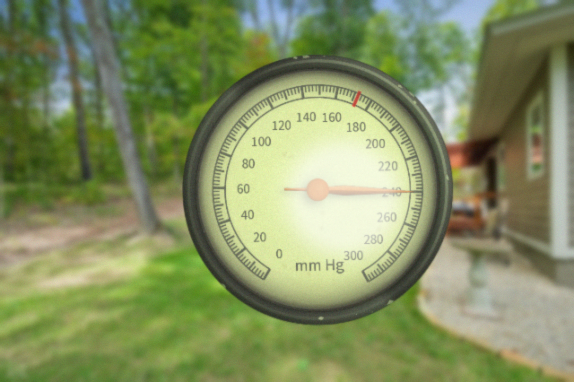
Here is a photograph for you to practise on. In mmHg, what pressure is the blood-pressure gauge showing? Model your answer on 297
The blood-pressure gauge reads 240
